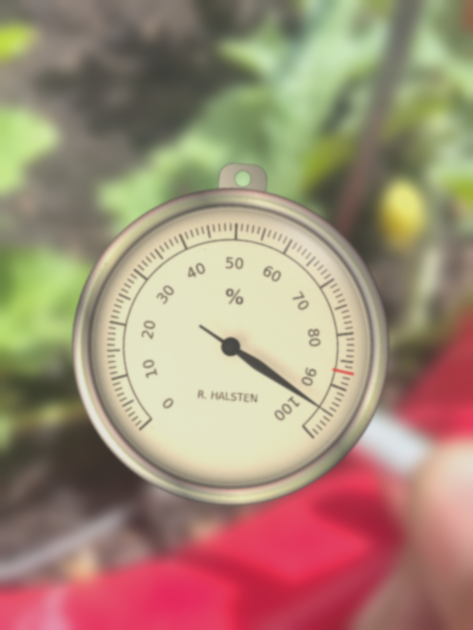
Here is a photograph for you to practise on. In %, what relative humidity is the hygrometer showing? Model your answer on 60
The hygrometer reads 95
